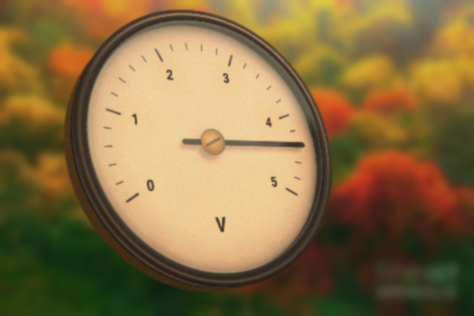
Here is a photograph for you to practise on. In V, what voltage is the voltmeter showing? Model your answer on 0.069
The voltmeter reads 4.4
